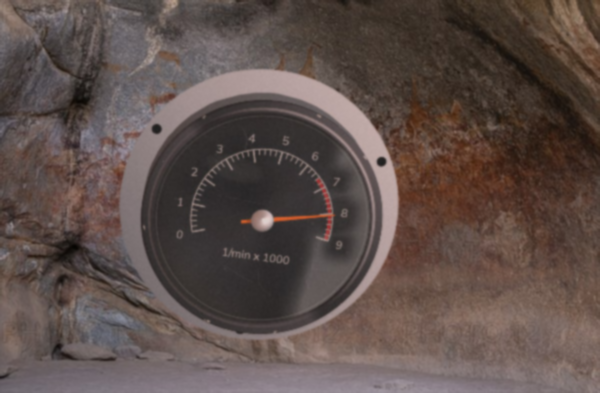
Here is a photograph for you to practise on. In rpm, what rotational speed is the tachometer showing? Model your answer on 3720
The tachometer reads 8000
